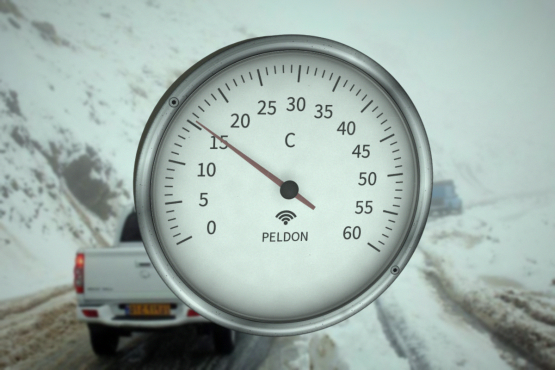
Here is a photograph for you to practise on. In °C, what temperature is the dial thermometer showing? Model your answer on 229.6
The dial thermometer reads 15.5
